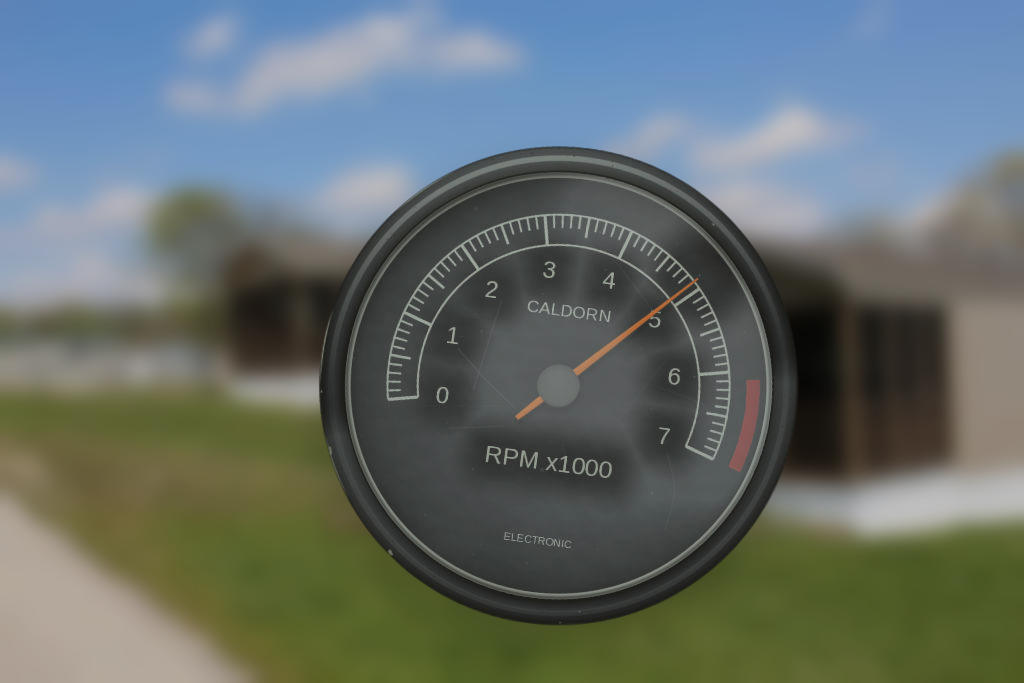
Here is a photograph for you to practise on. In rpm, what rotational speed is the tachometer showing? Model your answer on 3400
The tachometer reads 4900
